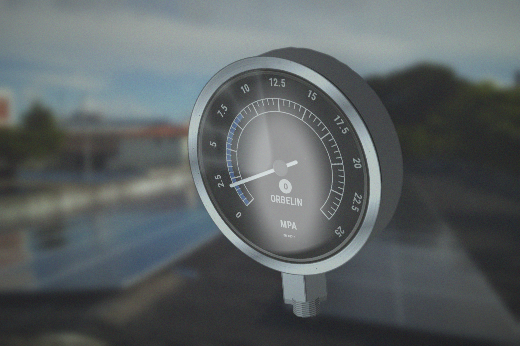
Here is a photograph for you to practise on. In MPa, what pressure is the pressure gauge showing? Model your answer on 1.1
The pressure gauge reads 2
